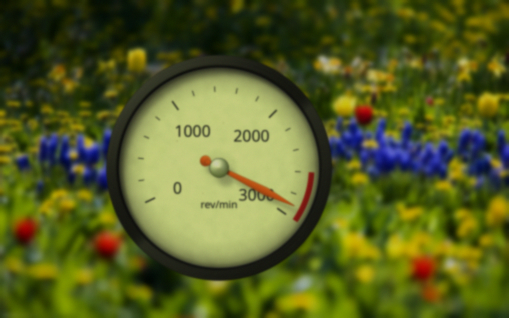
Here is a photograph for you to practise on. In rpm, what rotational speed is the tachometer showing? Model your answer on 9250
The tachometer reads 2900
